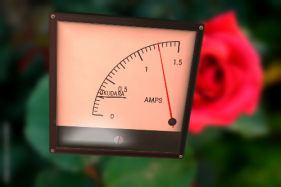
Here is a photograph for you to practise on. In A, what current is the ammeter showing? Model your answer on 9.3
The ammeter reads 1.25
